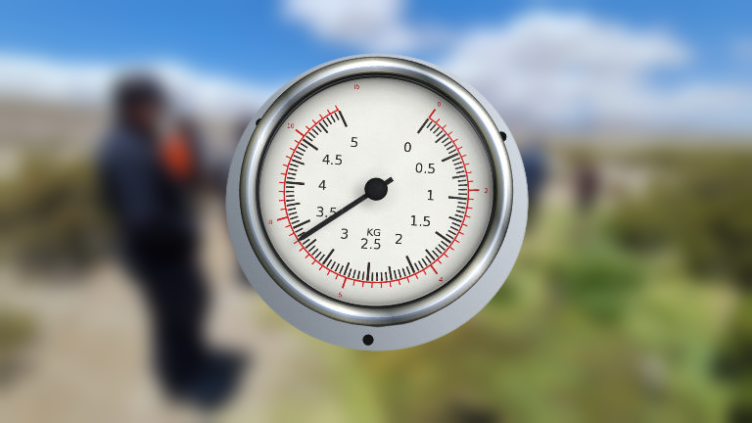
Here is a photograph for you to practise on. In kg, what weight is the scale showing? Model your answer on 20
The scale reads 3.35
